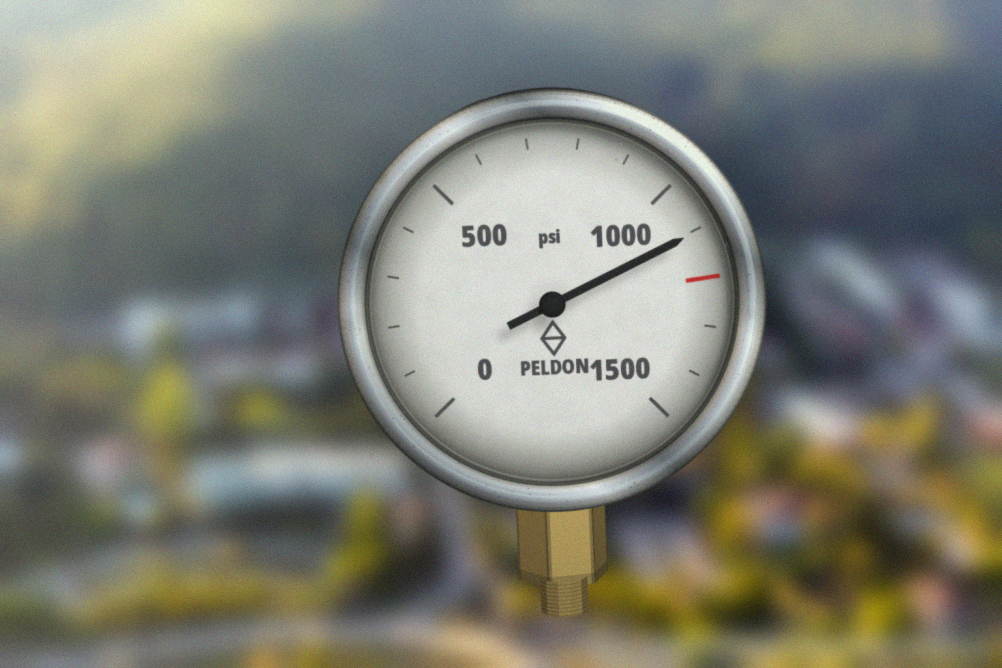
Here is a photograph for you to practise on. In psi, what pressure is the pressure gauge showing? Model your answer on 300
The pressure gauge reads 1100
